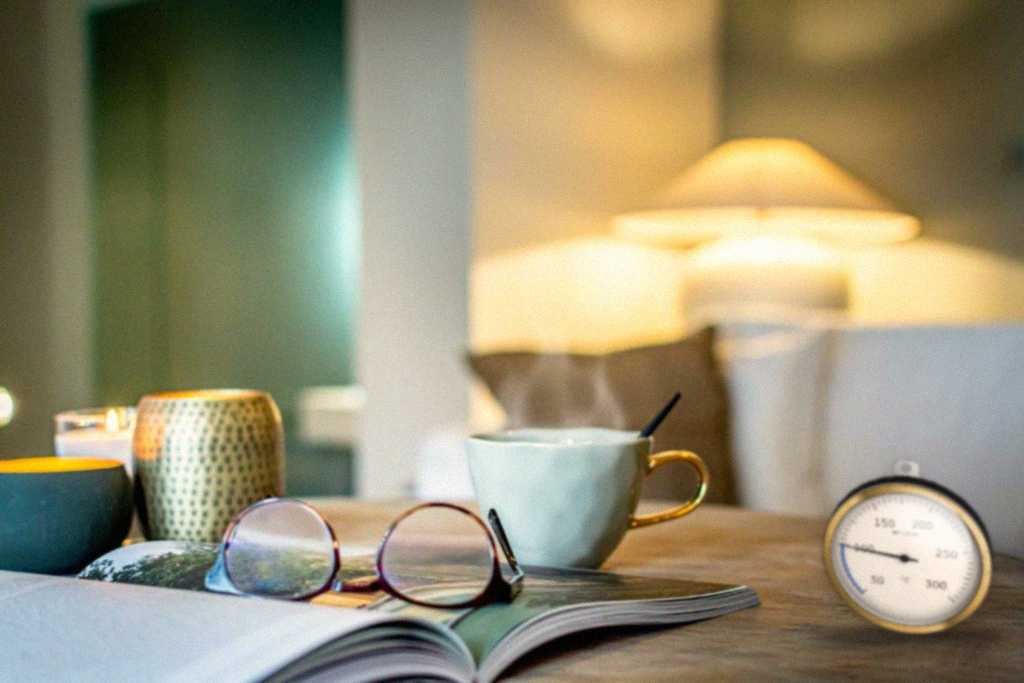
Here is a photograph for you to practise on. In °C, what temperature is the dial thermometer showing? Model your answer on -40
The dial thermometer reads 100
